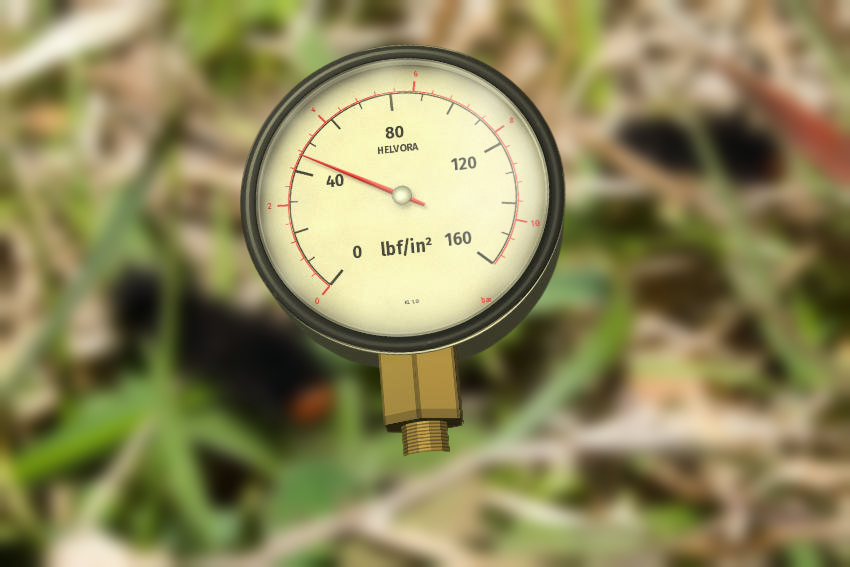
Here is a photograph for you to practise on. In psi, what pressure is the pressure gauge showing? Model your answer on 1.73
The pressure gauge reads 45
